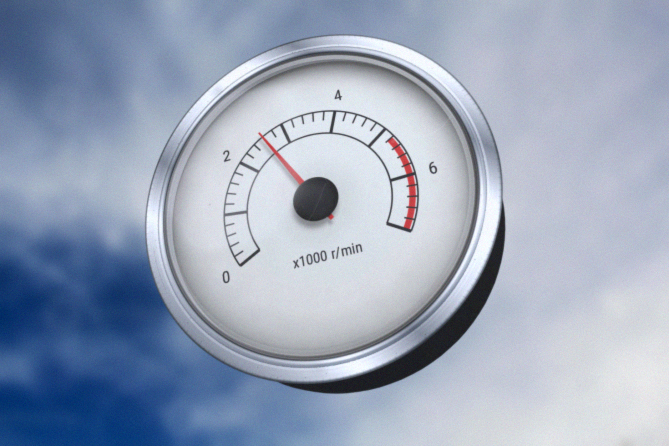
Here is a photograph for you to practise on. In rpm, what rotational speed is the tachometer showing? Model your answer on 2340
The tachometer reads 2600
